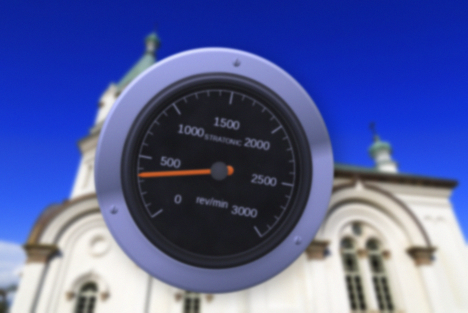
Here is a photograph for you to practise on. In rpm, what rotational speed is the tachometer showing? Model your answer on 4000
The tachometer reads 350
